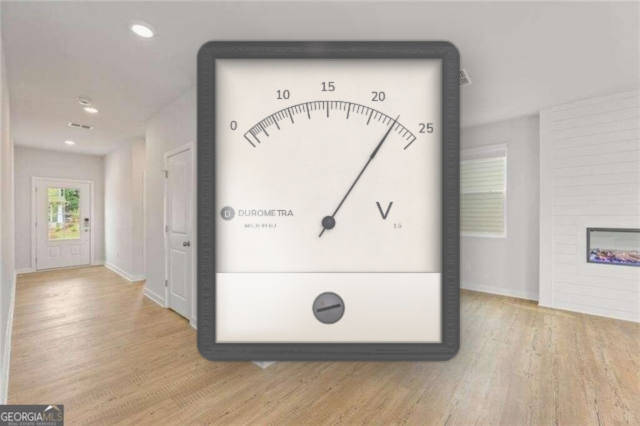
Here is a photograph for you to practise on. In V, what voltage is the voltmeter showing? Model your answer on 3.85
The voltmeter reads 22.5
